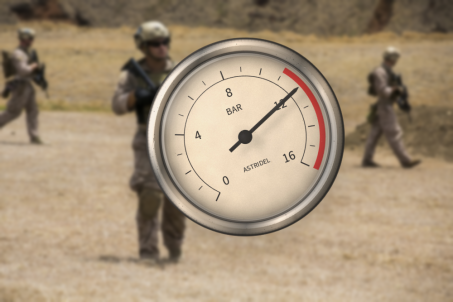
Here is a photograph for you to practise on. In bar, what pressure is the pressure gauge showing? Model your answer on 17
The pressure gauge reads 12
